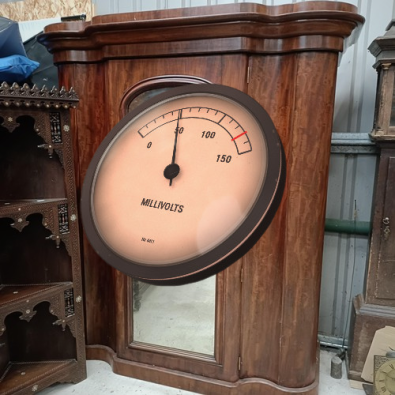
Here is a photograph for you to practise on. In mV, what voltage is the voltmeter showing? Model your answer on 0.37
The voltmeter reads 50
